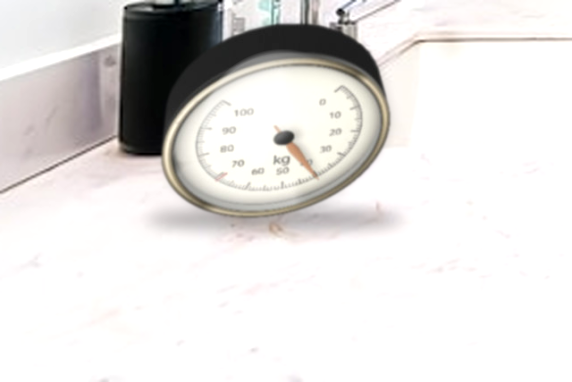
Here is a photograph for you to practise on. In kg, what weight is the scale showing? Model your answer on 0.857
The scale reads 40
